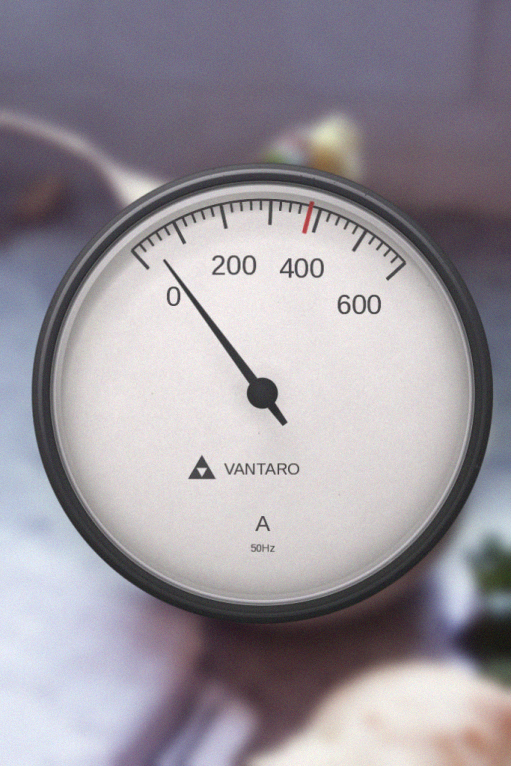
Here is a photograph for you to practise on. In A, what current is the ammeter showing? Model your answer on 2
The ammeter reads 40
